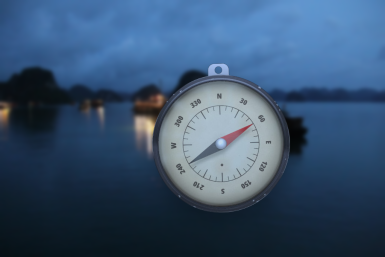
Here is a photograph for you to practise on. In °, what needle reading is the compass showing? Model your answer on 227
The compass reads 60
